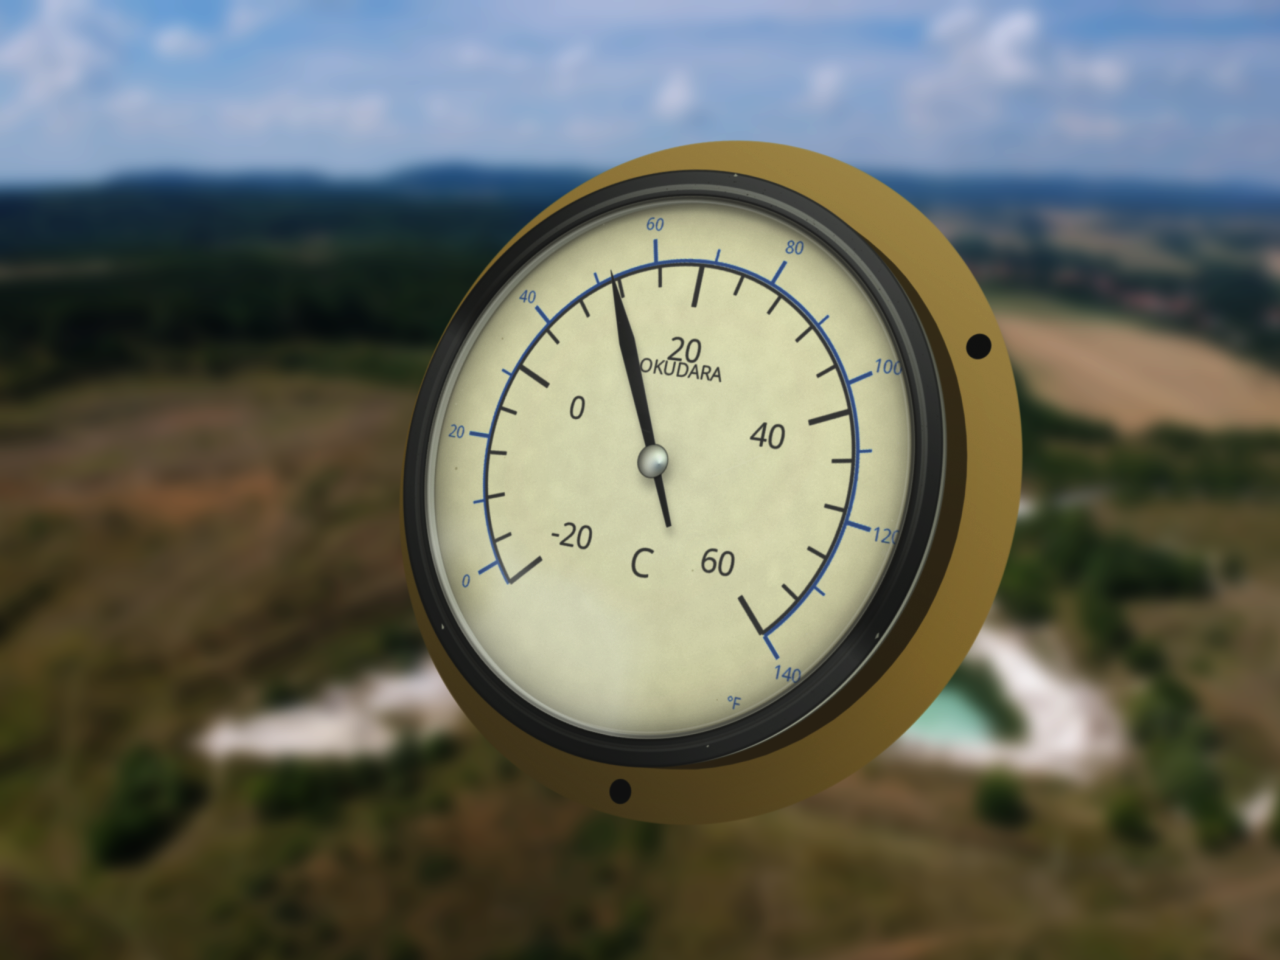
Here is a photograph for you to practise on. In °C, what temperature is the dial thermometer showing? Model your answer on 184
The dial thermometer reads 12
